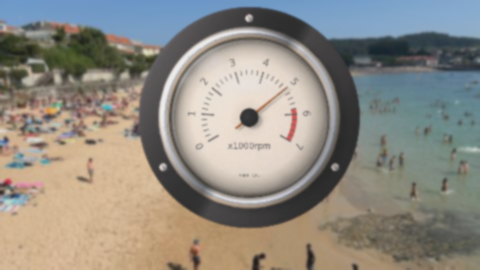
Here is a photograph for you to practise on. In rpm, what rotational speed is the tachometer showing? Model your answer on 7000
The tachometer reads 5000
